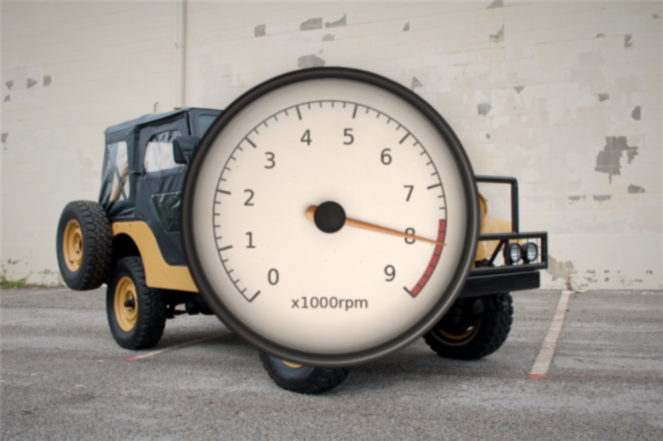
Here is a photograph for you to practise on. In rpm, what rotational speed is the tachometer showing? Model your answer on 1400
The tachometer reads 8000
